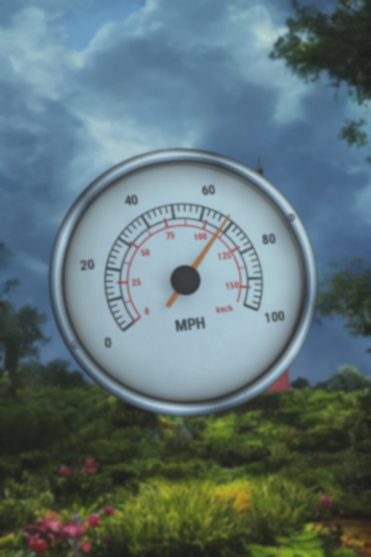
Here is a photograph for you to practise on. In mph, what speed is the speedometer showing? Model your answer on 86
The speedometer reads 68
